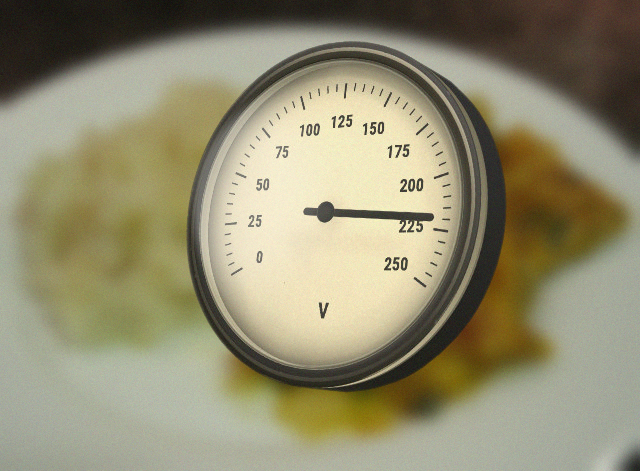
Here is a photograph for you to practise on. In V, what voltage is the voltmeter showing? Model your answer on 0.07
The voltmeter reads 220
